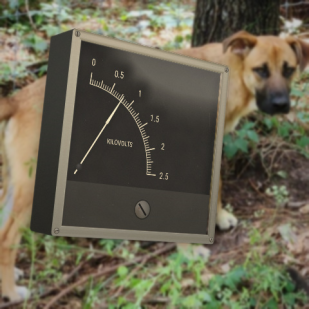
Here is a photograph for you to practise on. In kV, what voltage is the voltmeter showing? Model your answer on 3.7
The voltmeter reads 0.75
